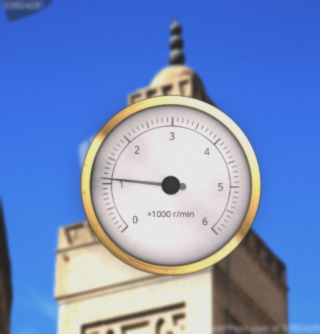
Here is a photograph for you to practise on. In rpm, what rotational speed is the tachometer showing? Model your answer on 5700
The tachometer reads 1100
